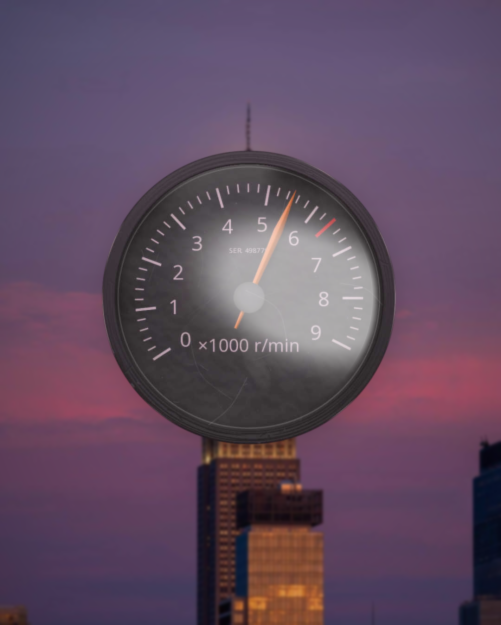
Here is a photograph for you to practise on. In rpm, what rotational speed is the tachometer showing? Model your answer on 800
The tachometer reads 5500
